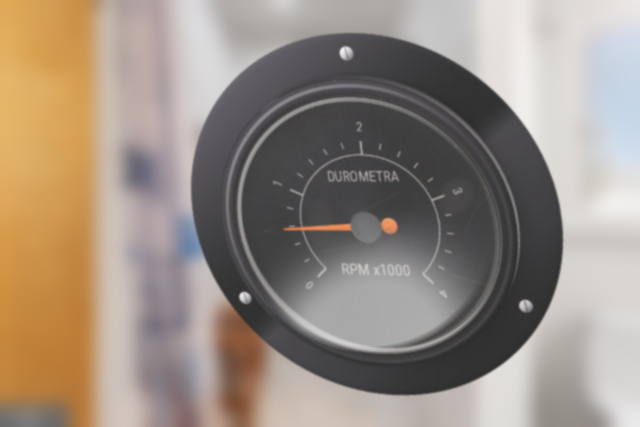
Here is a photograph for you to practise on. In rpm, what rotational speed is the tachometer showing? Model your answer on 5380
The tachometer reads 600
